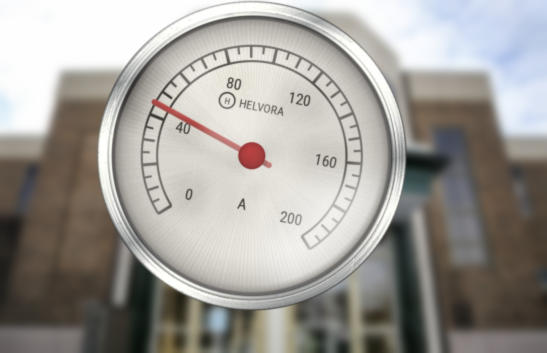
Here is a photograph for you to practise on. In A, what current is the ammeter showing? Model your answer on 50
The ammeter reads 45
